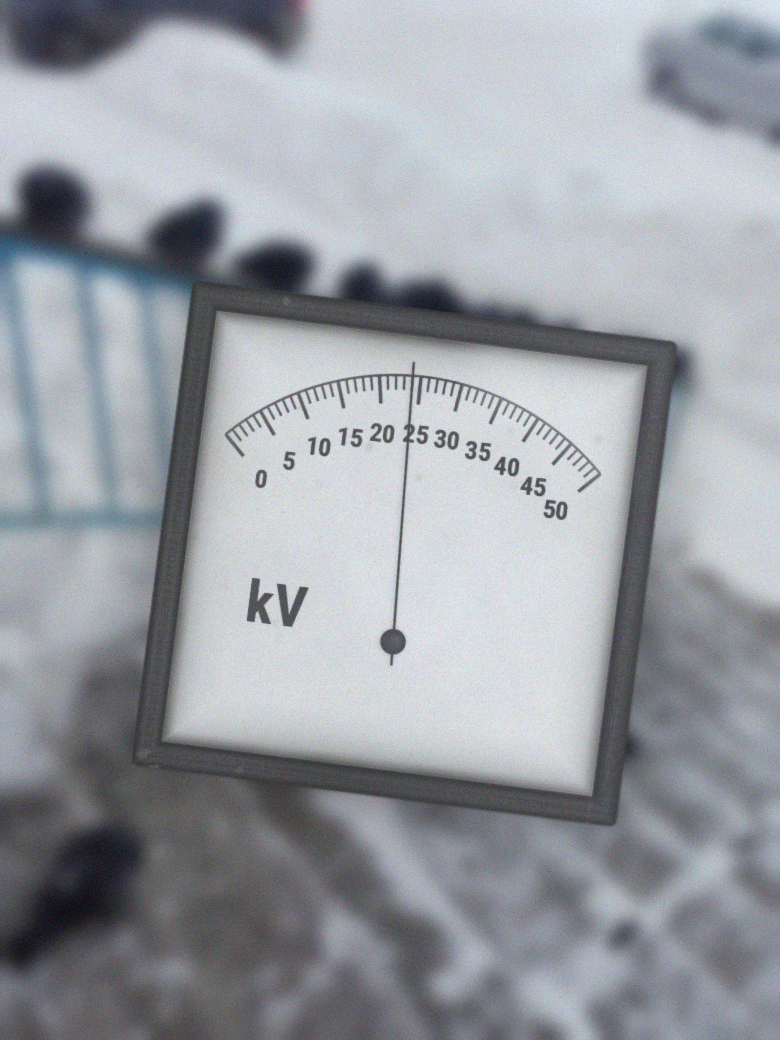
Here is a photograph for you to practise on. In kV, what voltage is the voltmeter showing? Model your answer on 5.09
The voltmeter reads 24
